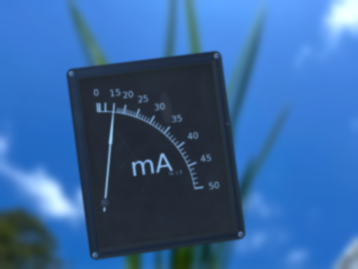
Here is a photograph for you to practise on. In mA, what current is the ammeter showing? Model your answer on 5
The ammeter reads 15
